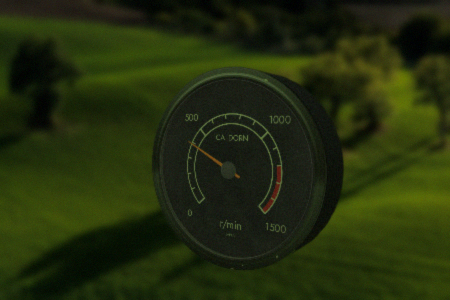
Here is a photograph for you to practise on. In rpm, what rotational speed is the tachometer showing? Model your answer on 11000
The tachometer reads 400
